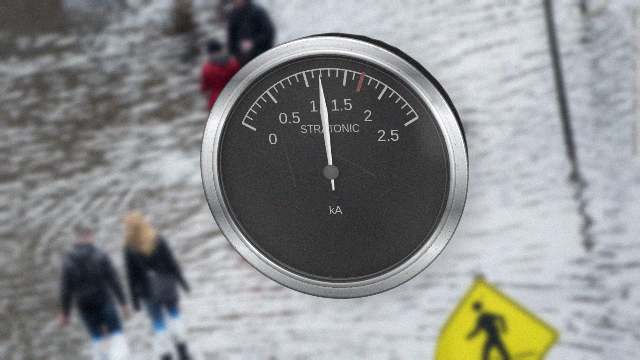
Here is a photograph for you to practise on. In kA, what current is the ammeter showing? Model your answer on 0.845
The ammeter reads 1.2
